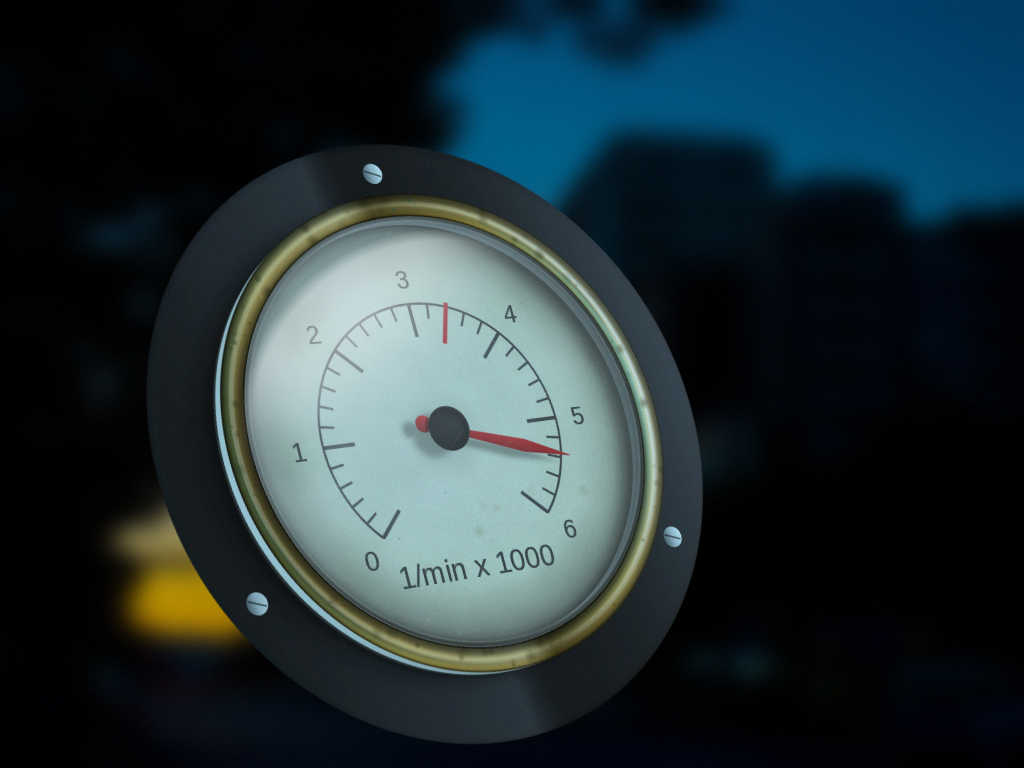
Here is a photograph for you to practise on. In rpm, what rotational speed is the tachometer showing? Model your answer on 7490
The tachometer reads 5400
